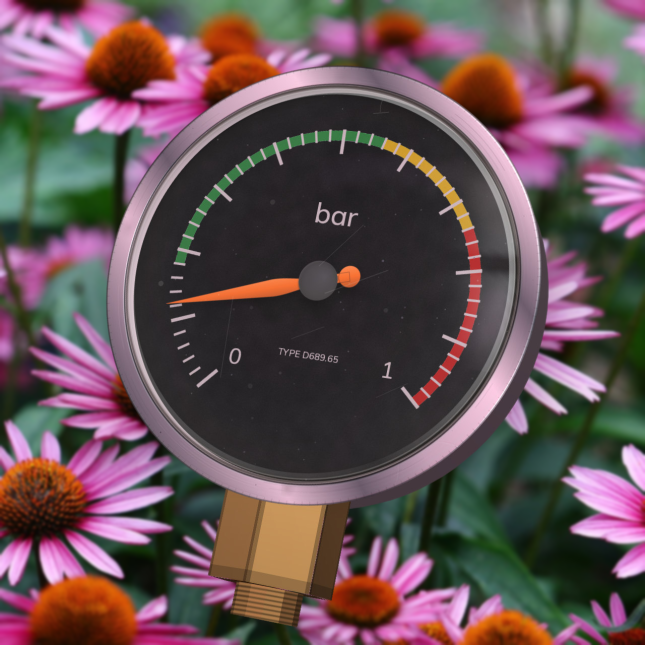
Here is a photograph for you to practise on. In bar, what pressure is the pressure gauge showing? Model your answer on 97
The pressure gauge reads 0.12
